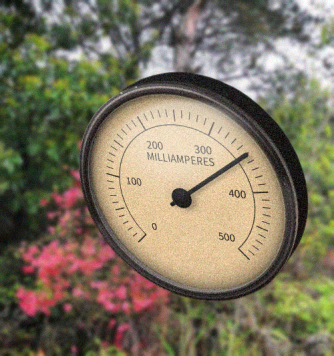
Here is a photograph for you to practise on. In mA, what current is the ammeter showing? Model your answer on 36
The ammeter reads 350
